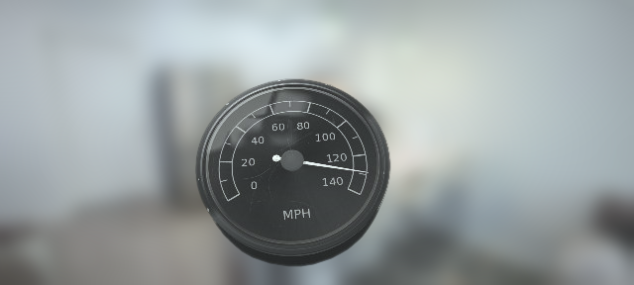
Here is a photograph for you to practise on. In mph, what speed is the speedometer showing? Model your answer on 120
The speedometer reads 130
